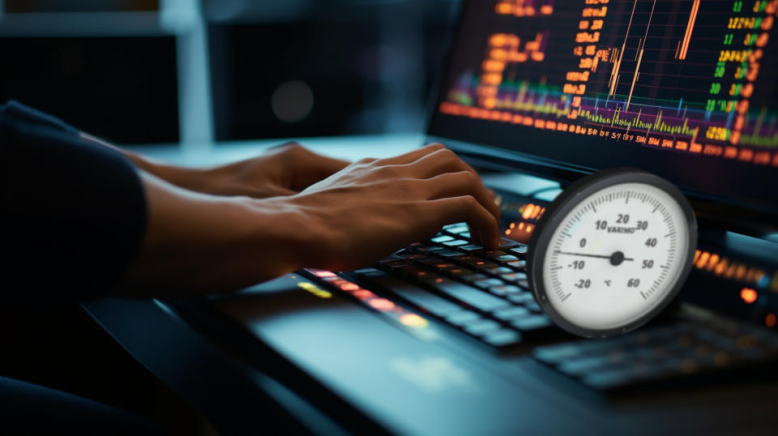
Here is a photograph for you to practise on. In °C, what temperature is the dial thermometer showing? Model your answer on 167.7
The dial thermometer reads -5
